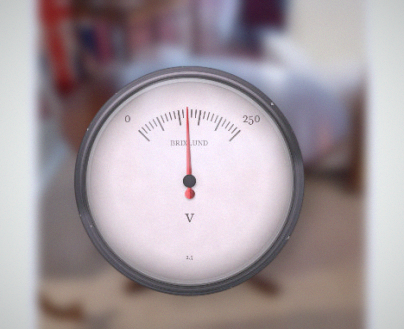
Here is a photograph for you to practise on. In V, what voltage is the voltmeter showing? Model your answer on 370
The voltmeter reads 120
